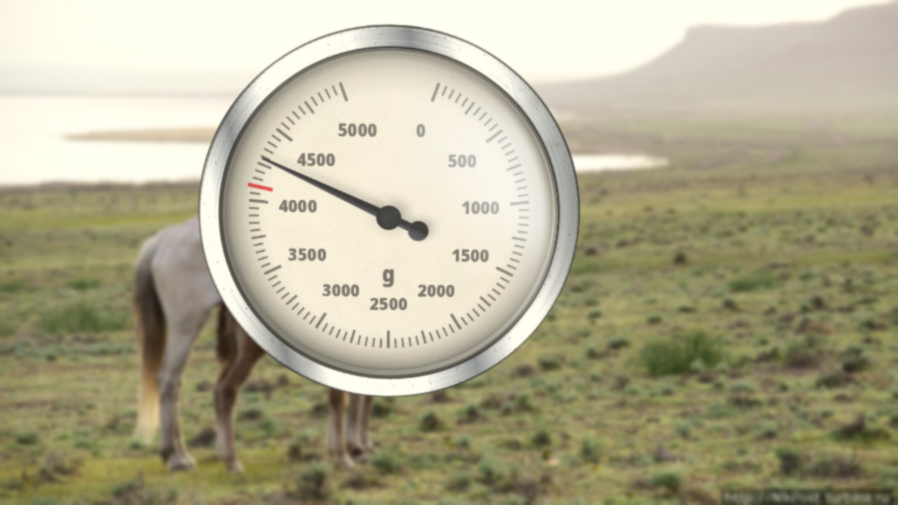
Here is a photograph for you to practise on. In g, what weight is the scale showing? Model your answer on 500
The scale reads 4300
